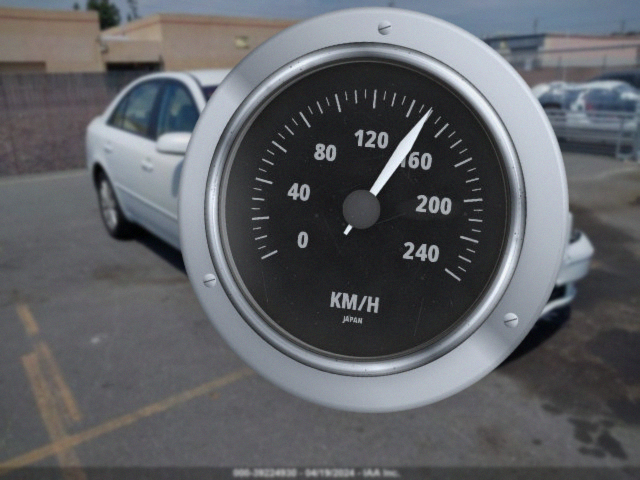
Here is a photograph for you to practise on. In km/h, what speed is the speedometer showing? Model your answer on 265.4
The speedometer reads 150
